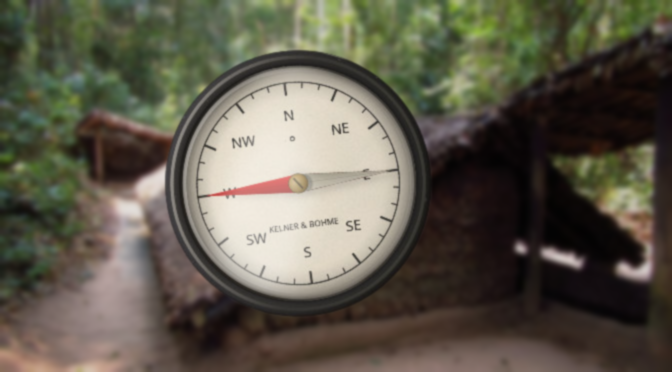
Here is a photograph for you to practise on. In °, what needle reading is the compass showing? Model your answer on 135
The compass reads 270
